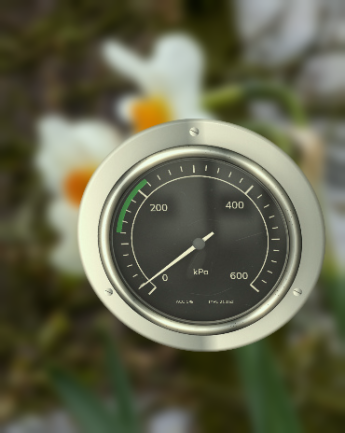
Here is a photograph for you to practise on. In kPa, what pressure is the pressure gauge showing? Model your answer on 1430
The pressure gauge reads 20
